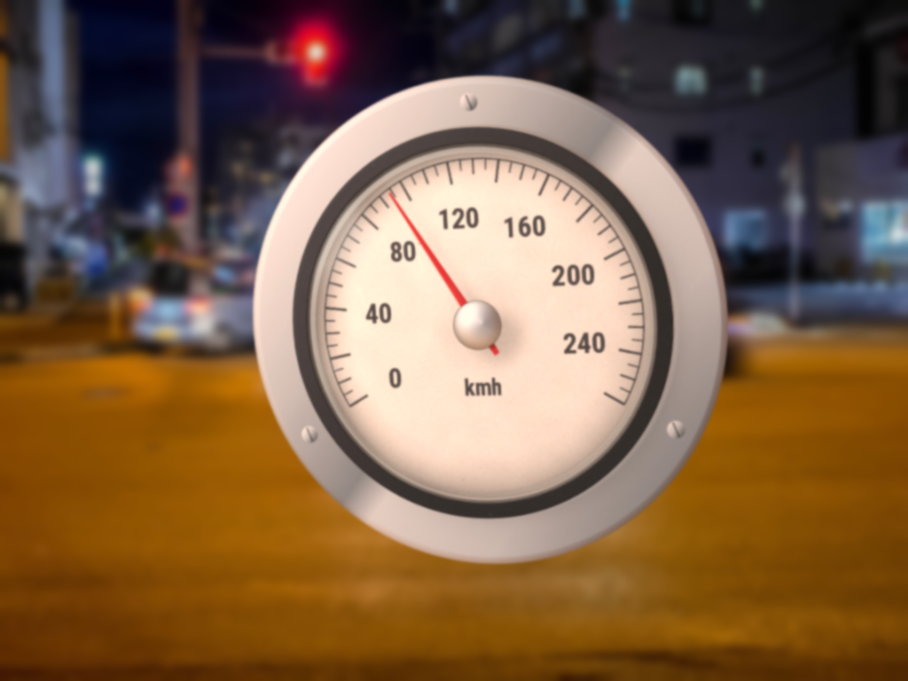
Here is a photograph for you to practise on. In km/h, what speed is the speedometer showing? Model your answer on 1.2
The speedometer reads 95
